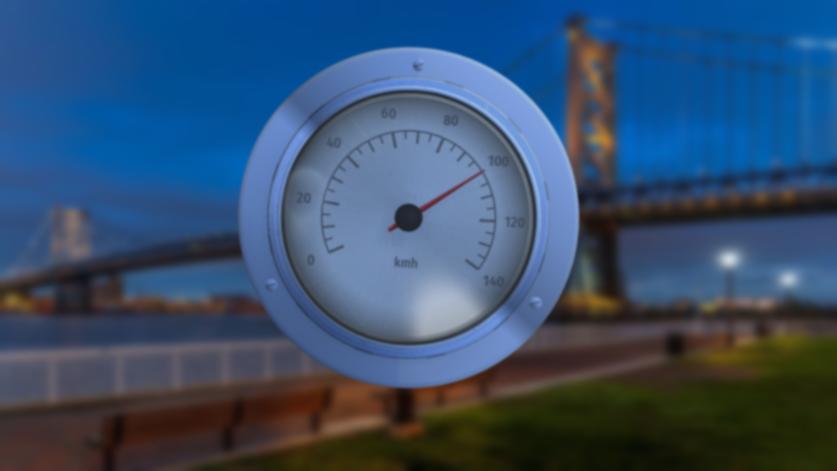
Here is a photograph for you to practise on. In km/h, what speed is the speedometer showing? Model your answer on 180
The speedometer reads 100
